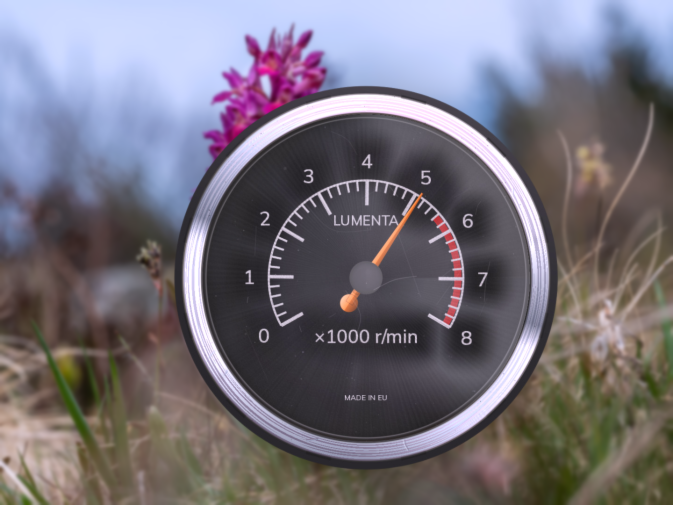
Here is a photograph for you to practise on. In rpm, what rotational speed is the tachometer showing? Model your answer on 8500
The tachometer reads 5100
